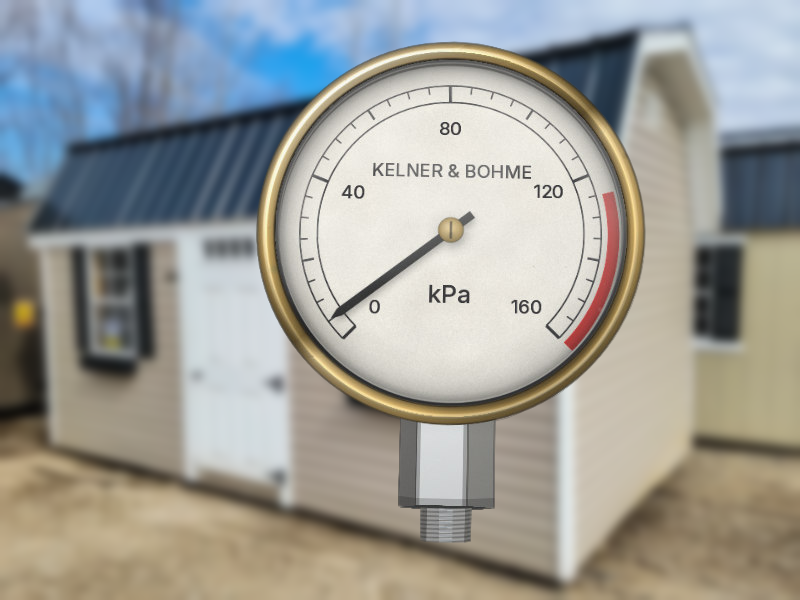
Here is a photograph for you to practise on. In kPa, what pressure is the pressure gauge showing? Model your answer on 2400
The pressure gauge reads 5
